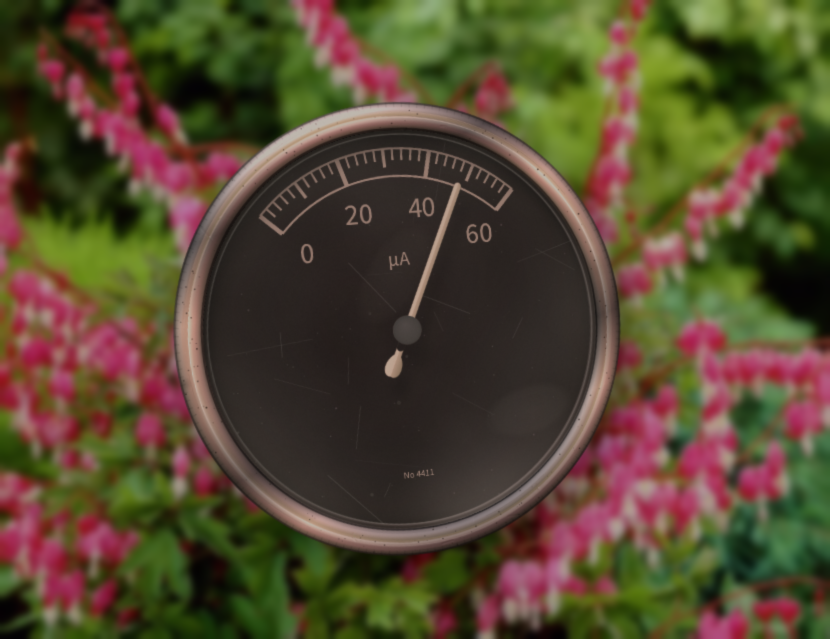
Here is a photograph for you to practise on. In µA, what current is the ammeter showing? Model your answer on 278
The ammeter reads 48
